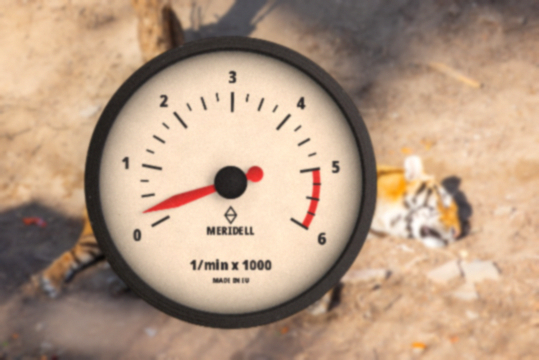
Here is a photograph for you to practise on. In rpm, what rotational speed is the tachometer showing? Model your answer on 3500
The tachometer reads 250
